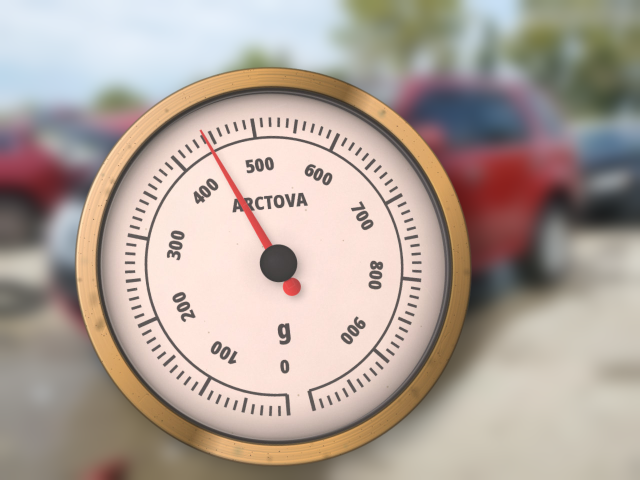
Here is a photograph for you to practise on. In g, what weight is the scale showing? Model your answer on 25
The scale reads 440
